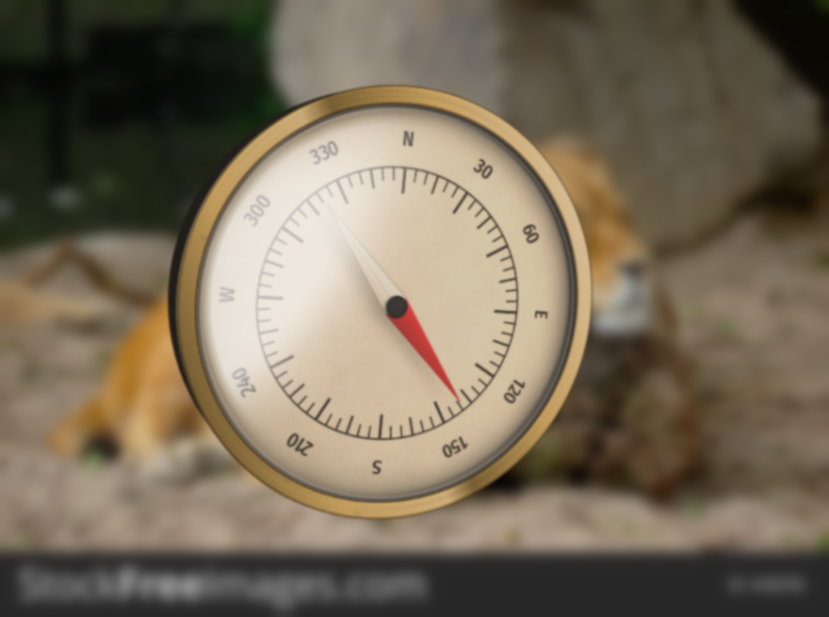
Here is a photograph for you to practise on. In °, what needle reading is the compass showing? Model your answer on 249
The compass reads 140
